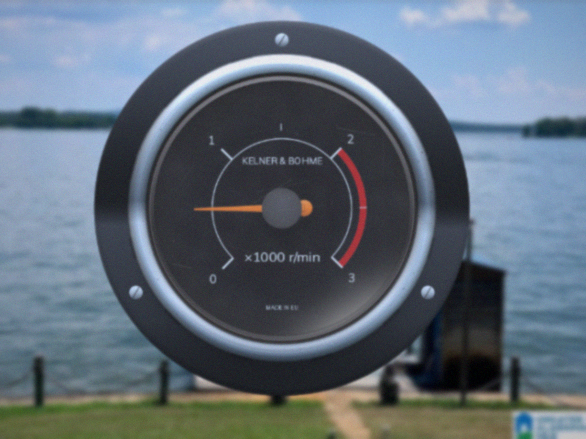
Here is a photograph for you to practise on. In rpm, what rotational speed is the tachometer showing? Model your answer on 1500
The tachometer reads 500
